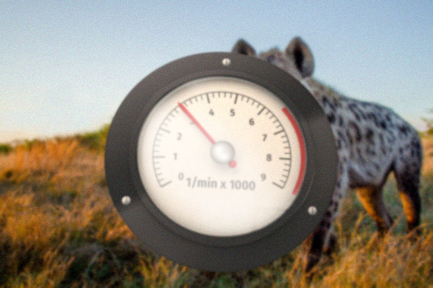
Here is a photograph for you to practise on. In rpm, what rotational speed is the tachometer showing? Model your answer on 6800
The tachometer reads 3000
